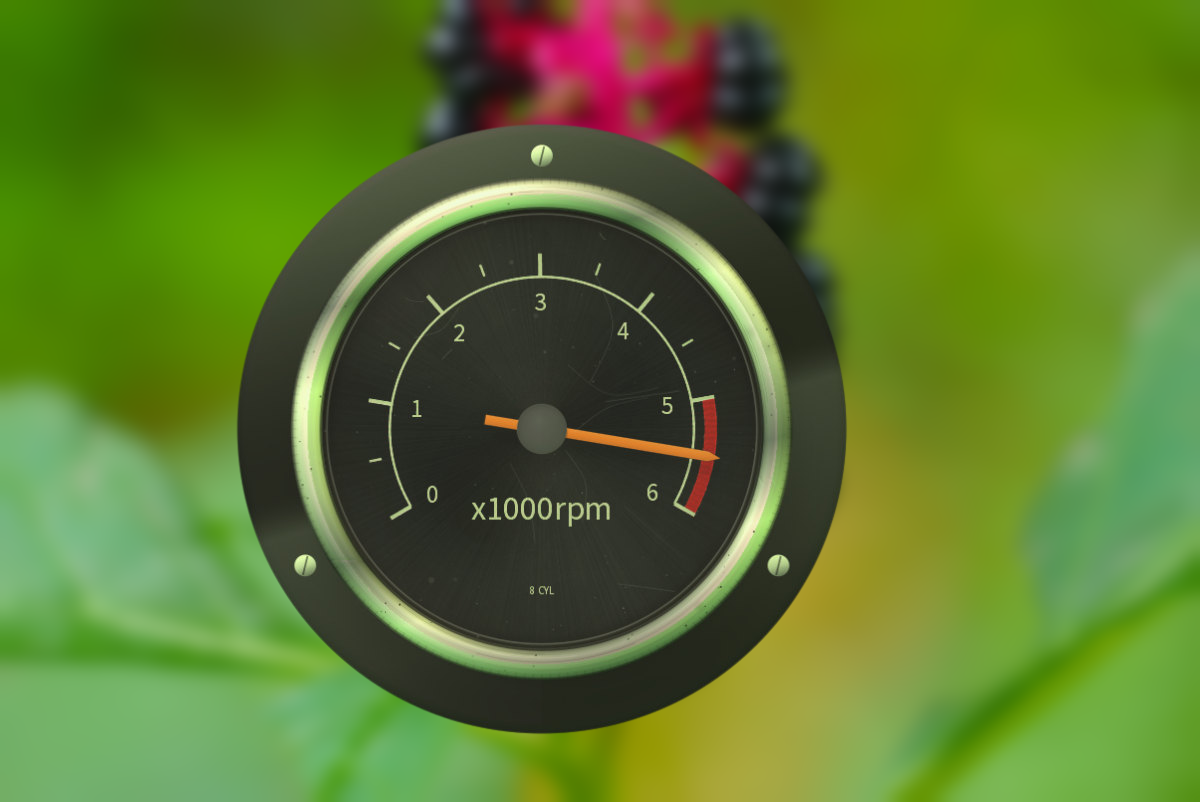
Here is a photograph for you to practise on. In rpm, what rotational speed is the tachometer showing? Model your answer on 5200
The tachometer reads 5500
